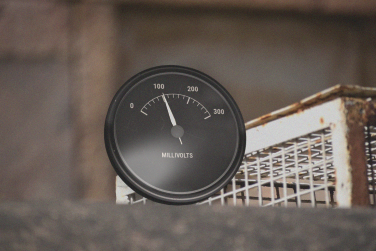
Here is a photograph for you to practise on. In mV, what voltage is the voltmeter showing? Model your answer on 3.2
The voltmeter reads 100
